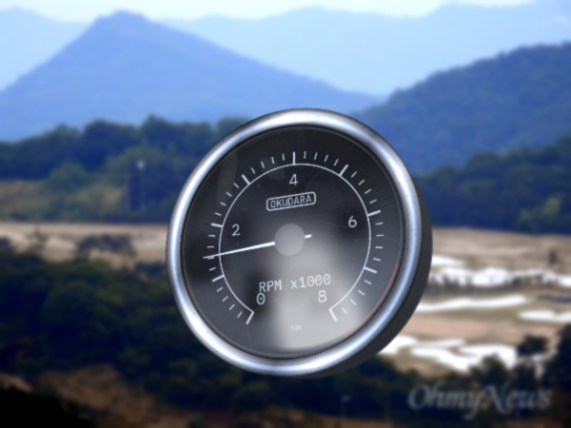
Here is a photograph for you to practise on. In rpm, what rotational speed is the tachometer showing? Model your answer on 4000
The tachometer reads 1400
